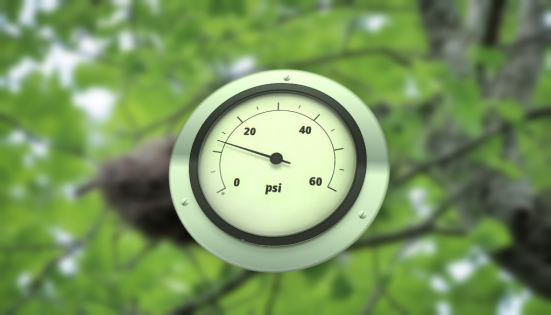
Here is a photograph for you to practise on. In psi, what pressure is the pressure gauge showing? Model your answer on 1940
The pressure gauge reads 12.5
